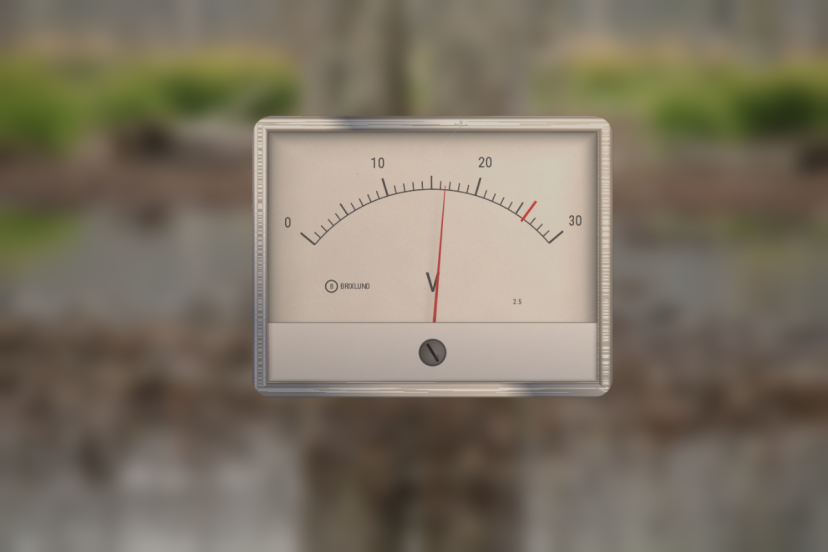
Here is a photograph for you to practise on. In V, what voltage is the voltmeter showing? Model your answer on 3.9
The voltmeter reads 16.5
